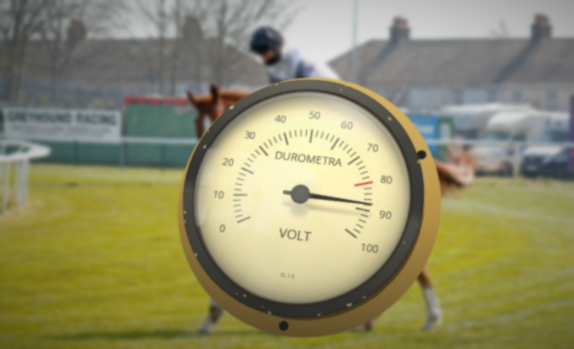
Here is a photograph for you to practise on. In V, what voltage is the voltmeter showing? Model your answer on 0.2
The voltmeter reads 88
